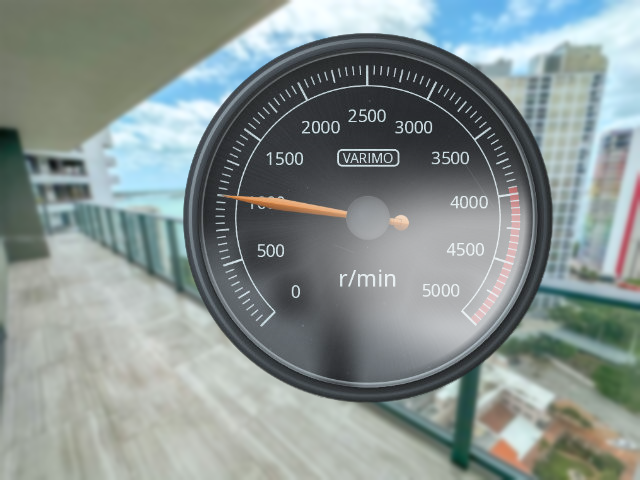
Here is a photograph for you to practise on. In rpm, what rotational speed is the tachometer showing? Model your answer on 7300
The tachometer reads 1000
